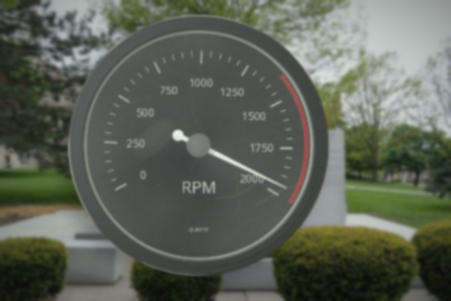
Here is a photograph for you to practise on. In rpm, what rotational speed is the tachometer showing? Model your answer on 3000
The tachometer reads 1950
